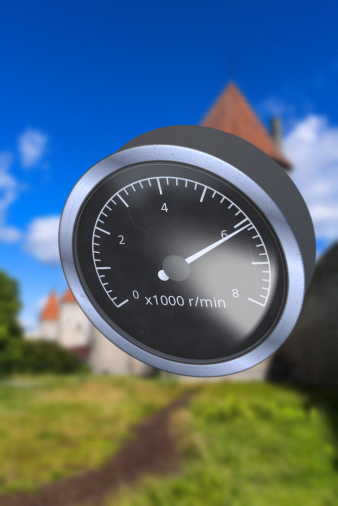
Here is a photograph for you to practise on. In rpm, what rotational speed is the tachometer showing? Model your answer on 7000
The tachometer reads 6100
